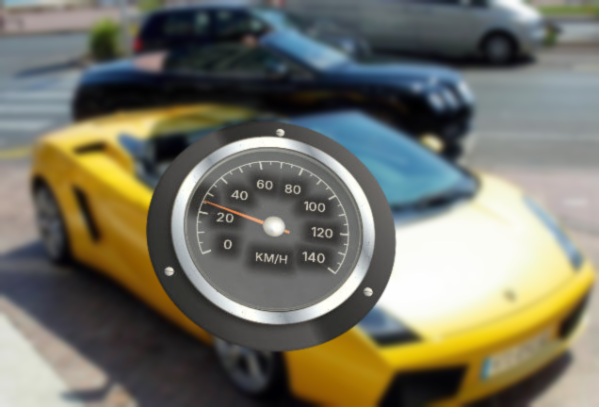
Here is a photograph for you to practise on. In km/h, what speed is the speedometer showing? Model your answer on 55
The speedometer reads 25
